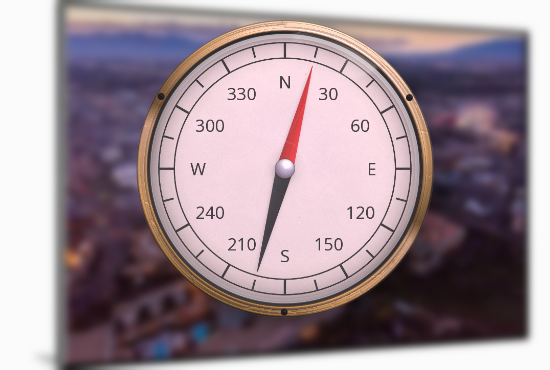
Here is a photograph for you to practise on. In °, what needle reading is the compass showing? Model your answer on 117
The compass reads 15
